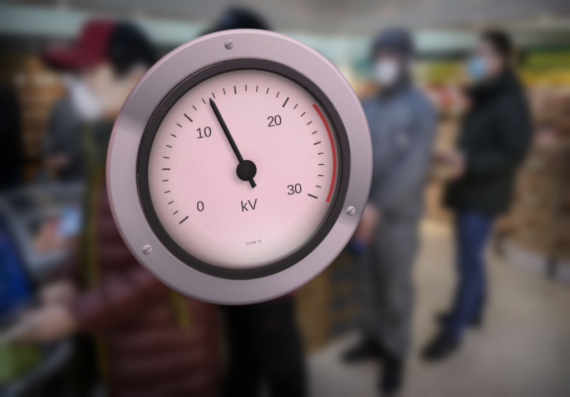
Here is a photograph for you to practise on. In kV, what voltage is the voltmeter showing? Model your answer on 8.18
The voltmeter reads 12.5
